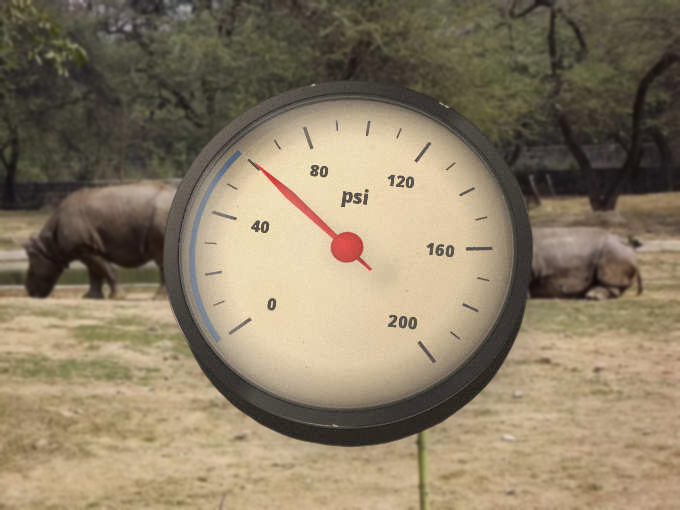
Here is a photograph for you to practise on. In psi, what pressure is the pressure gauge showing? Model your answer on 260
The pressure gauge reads 60
